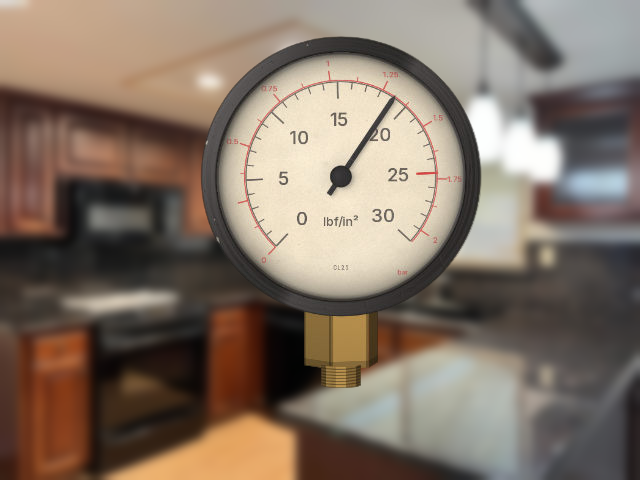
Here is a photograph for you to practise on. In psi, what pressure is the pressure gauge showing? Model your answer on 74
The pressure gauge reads 19
